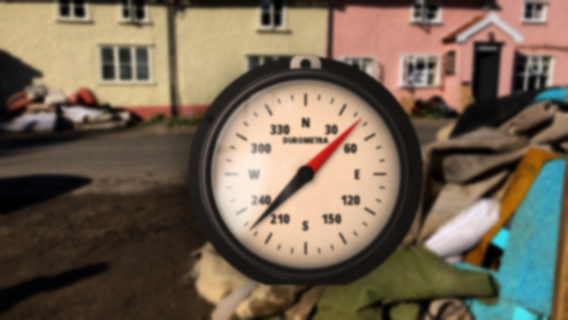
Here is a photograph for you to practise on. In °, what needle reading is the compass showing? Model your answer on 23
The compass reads 45
